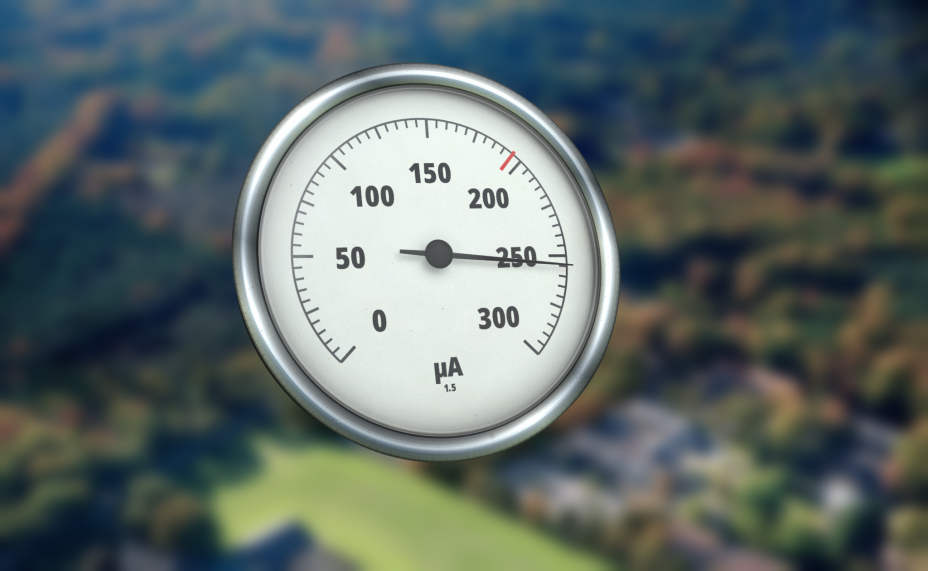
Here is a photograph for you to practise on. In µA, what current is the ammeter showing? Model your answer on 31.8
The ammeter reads 255
